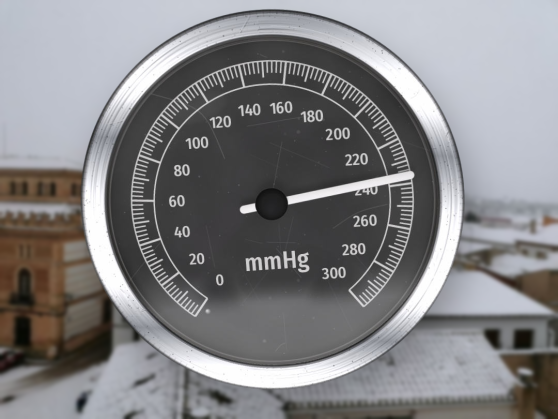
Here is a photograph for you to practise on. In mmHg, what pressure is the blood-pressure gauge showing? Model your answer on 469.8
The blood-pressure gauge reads 236
